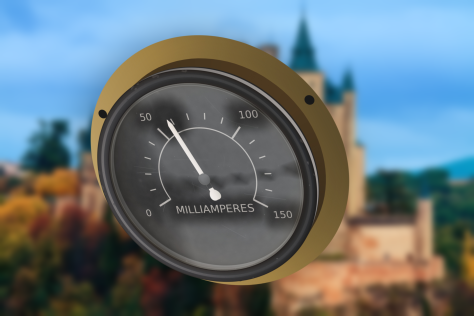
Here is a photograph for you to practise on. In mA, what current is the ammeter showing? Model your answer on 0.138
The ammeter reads 60
